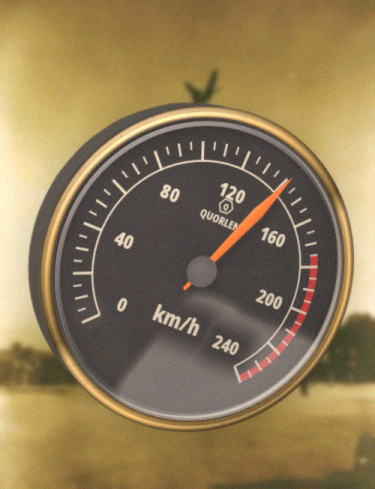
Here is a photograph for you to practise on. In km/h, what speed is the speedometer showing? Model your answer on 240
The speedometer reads 140
